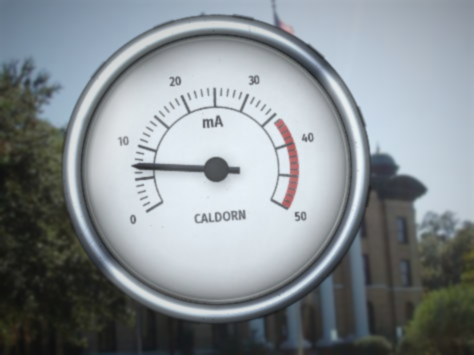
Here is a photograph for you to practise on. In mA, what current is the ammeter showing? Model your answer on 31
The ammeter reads 7
